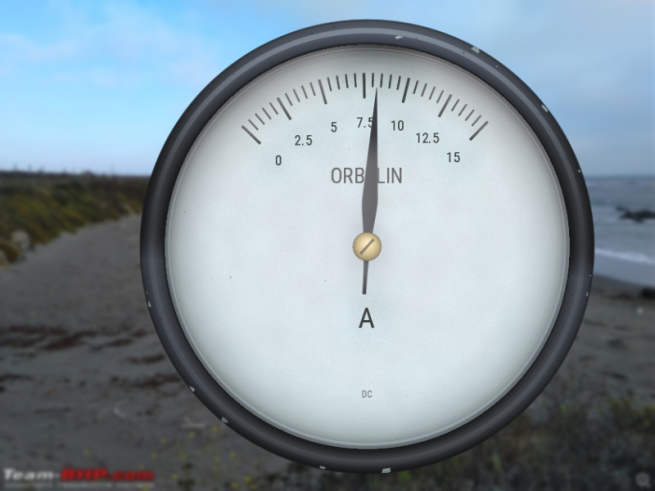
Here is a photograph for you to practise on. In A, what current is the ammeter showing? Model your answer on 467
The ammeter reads 8.25
